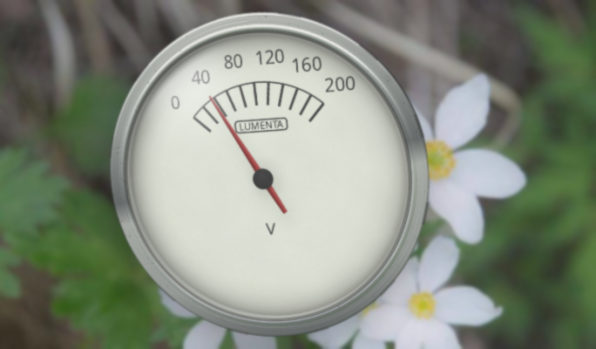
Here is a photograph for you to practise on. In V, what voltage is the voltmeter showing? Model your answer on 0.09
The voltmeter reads 40
